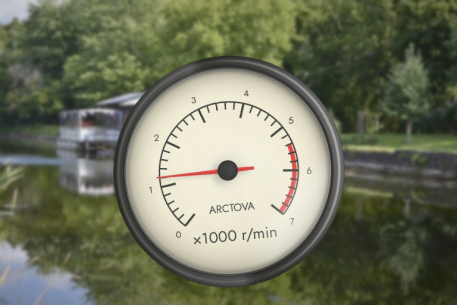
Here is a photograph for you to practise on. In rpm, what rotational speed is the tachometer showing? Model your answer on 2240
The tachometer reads 1200
